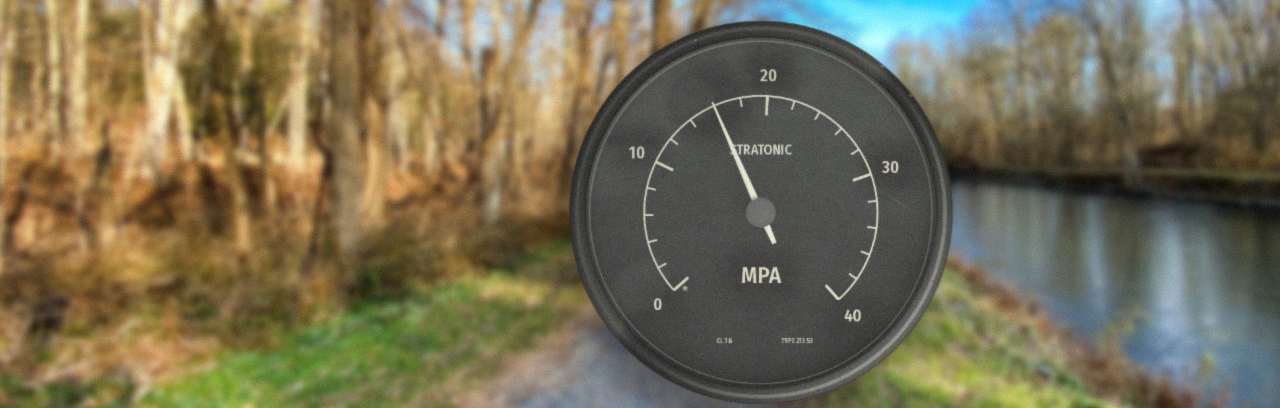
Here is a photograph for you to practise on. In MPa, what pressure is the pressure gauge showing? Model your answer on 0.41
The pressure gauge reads 16
